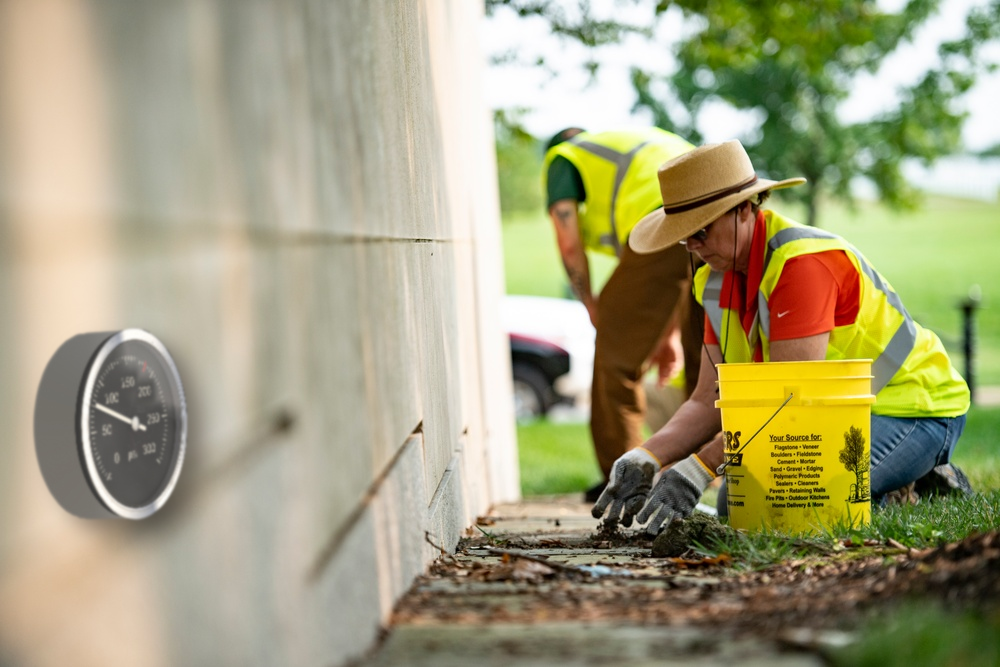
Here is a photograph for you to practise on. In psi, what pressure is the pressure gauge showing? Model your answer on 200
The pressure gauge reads 75
